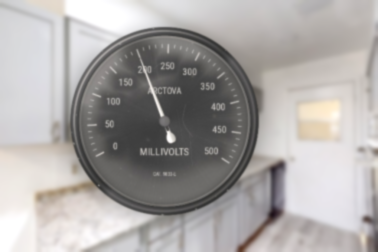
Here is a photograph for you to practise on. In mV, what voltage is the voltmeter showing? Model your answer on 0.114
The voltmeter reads 200
